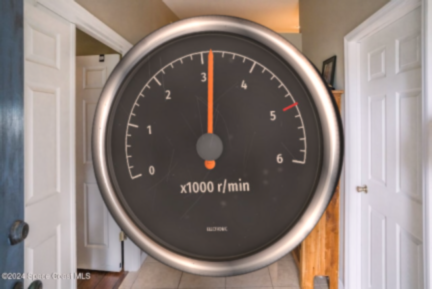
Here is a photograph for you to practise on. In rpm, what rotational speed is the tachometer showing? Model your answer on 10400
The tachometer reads 3200
